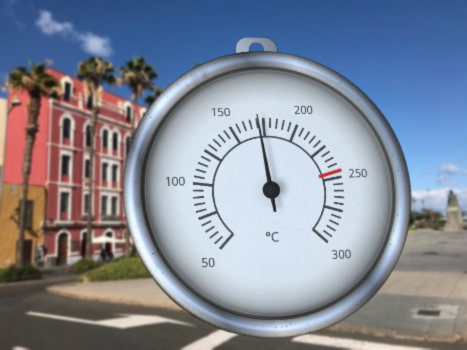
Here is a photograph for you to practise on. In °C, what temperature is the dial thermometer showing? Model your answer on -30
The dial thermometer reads 170
